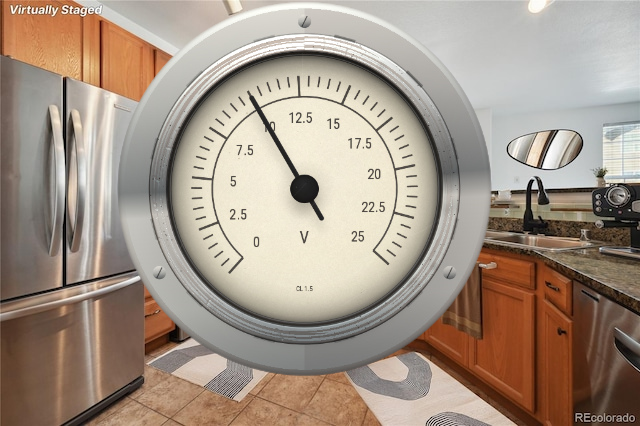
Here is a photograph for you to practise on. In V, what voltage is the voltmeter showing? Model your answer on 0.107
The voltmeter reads 10
